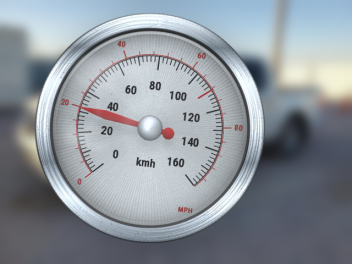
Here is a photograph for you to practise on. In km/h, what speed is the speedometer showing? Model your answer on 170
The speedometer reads 32
